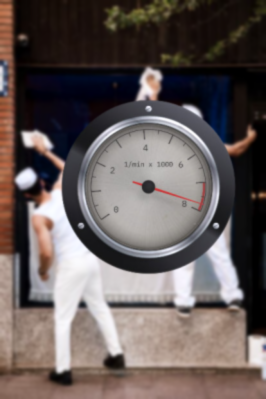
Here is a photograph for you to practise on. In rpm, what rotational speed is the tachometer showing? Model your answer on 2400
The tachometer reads 7750
